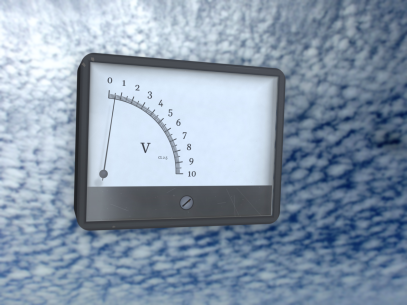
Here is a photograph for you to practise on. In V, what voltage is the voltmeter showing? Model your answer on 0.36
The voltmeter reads 0.5
